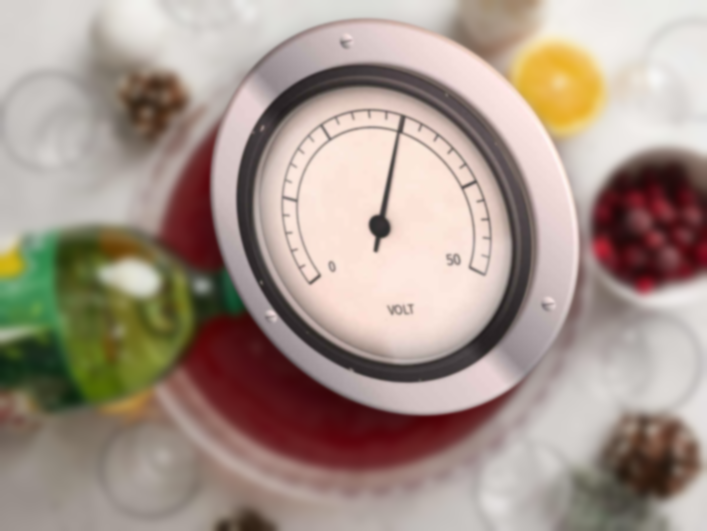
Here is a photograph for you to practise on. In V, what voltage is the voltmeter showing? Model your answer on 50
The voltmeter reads 30
